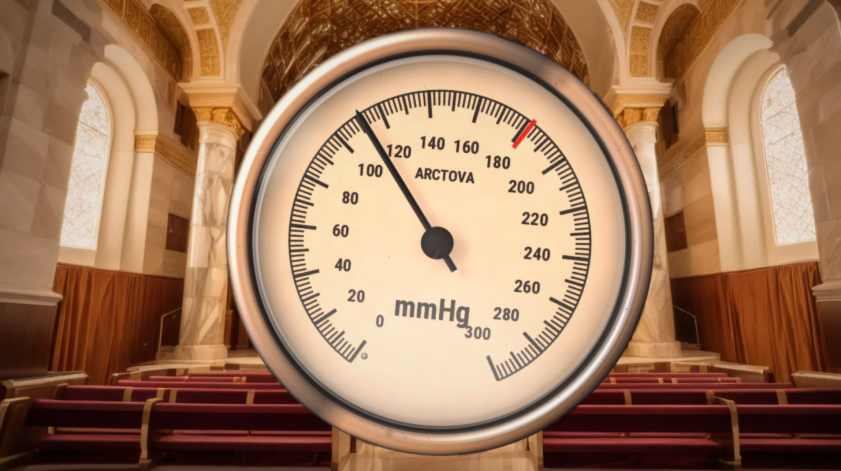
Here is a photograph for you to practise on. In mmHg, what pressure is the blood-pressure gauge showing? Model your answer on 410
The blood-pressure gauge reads 112
